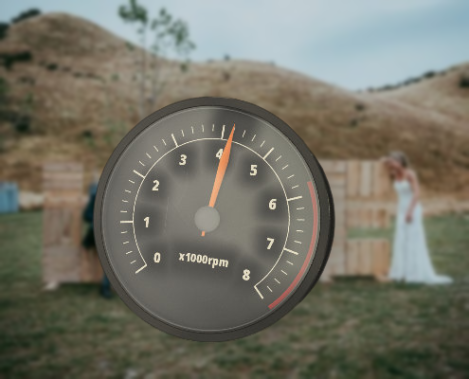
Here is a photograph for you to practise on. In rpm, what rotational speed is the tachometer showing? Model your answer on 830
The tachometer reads 4200
